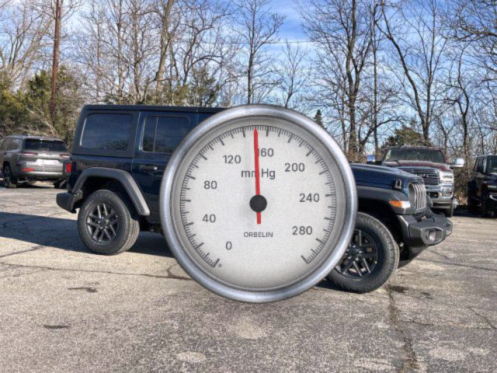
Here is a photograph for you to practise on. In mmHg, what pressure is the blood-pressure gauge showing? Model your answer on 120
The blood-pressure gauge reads 150
